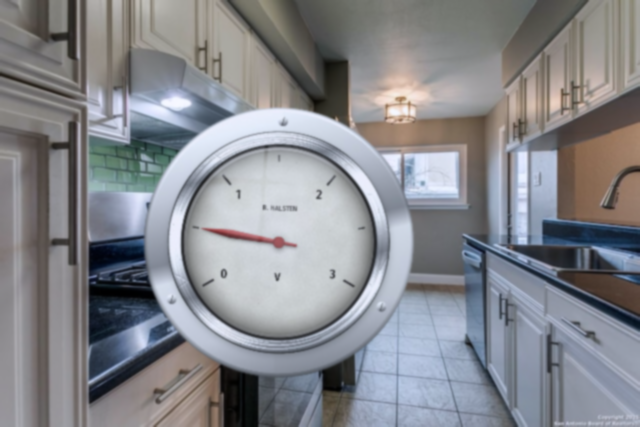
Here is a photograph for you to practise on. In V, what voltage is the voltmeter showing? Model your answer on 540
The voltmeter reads 0.5
